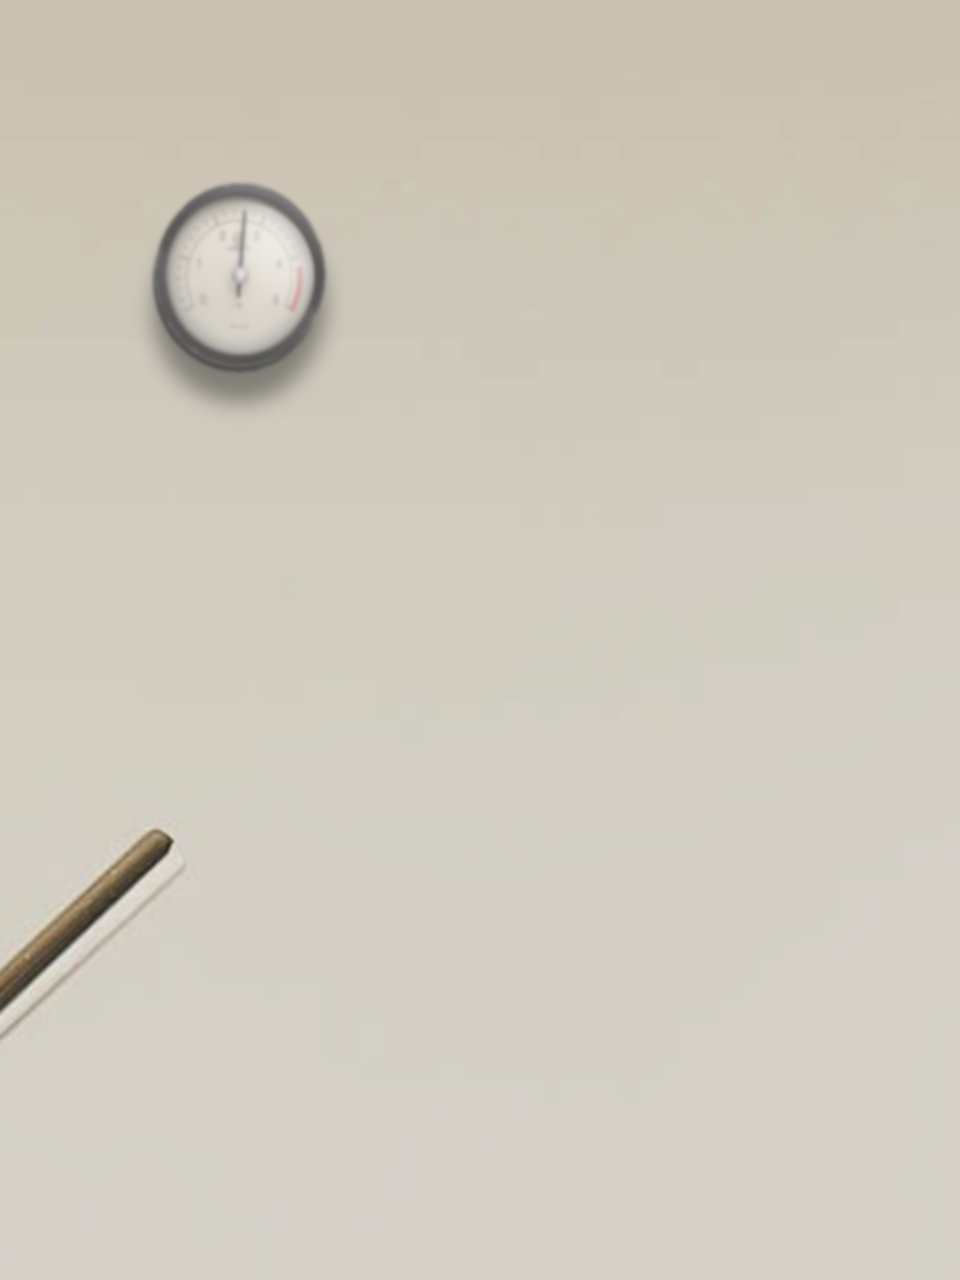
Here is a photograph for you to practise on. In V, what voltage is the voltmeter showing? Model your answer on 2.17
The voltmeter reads 2.6
